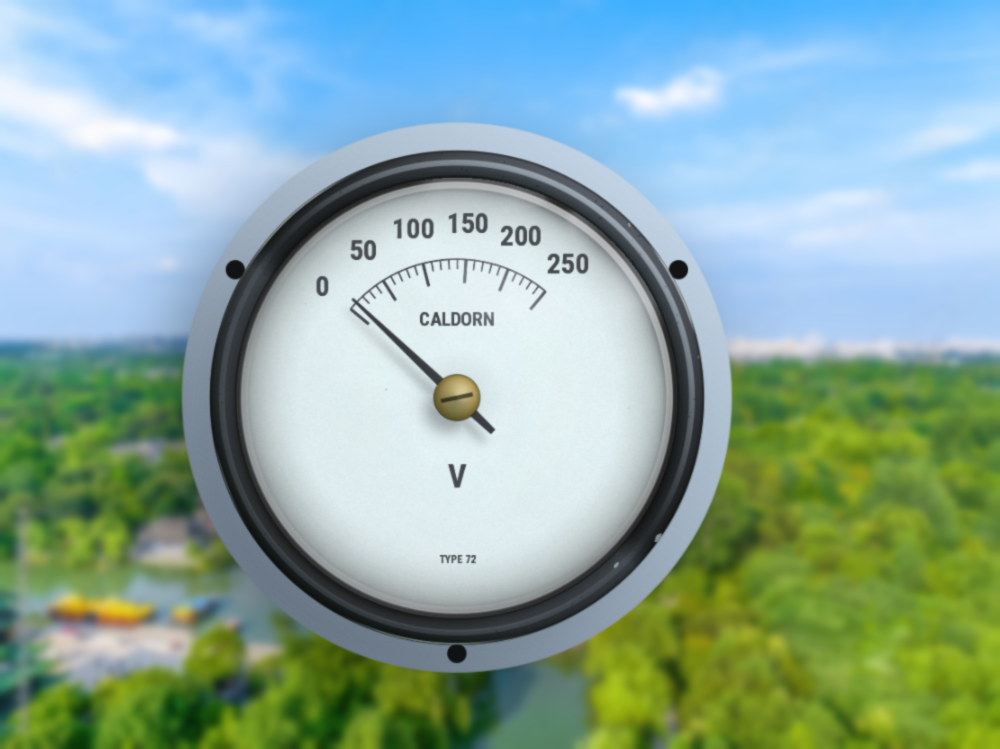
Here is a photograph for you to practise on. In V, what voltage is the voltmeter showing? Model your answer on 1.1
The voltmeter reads 10
